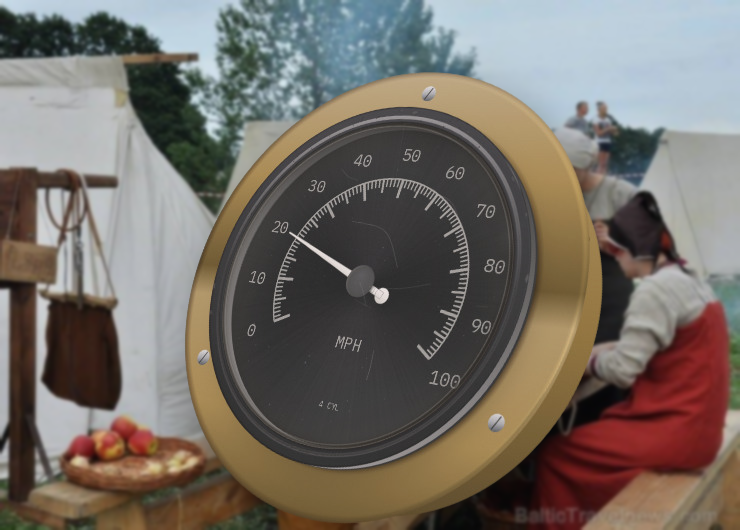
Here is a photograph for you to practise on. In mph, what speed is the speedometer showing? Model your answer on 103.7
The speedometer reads 20
